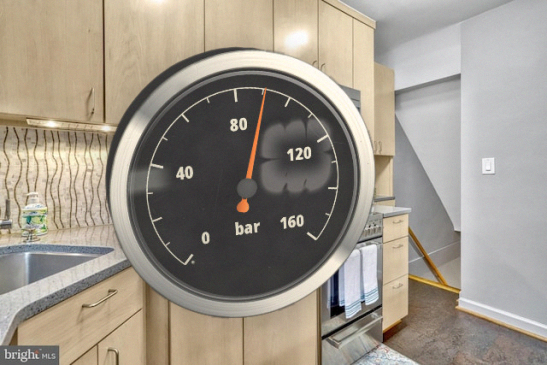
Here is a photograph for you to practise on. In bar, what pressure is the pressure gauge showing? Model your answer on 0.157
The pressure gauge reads 90
